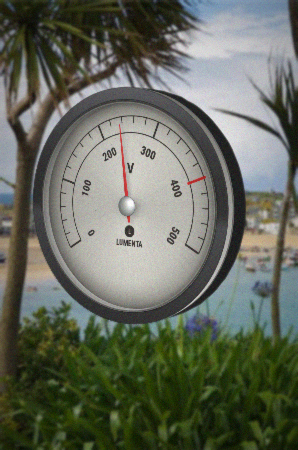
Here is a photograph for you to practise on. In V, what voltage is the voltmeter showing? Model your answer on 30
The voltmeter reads 240
